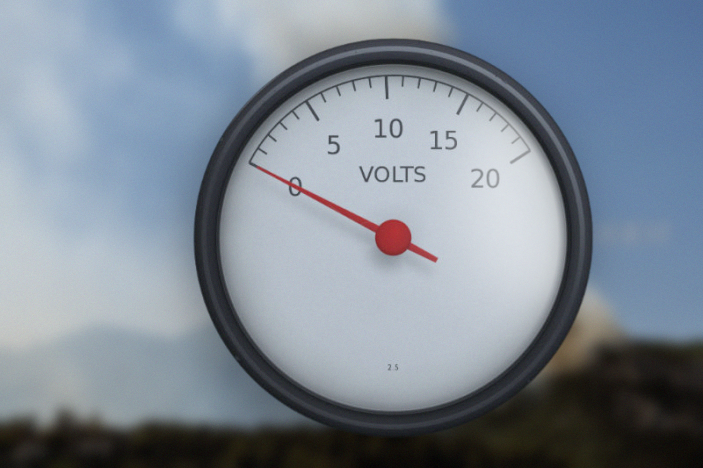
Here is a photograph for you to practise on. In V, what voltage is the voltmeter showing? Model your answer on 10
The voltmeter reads 0
